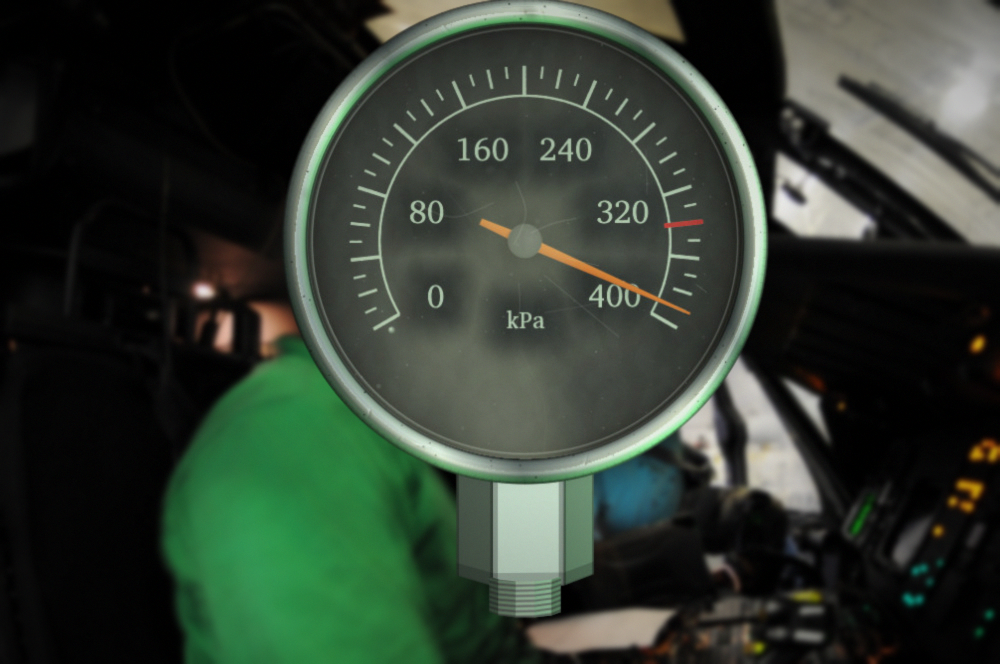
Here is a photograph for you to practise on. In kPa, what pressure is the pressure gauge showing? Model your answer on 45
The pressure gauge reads 390
